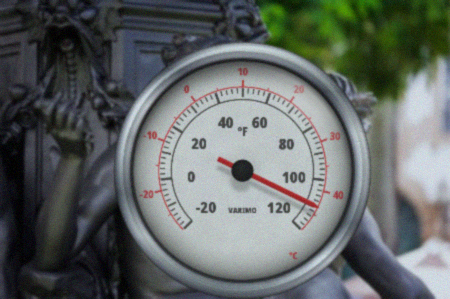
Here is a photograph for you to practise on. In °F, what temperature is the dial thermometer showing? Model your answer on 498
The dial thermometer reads 110
